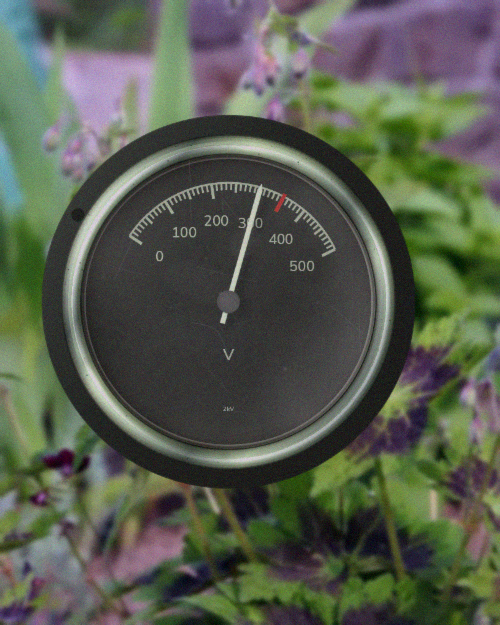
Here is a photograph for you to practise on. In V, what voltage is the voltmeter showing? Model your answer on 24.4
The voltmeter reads 300
